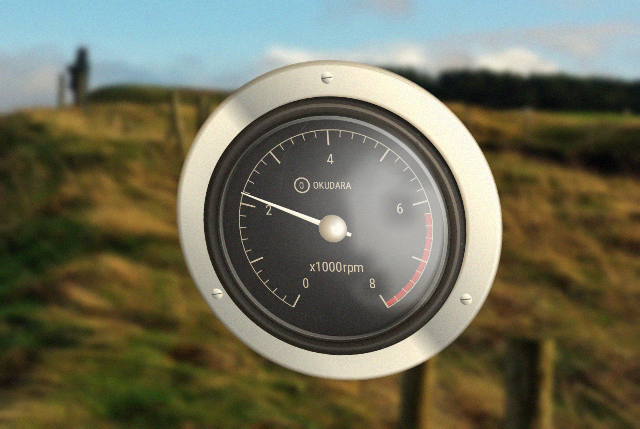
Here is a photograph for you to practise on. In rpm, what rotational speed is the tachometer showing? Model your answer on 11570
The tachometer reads 2200
